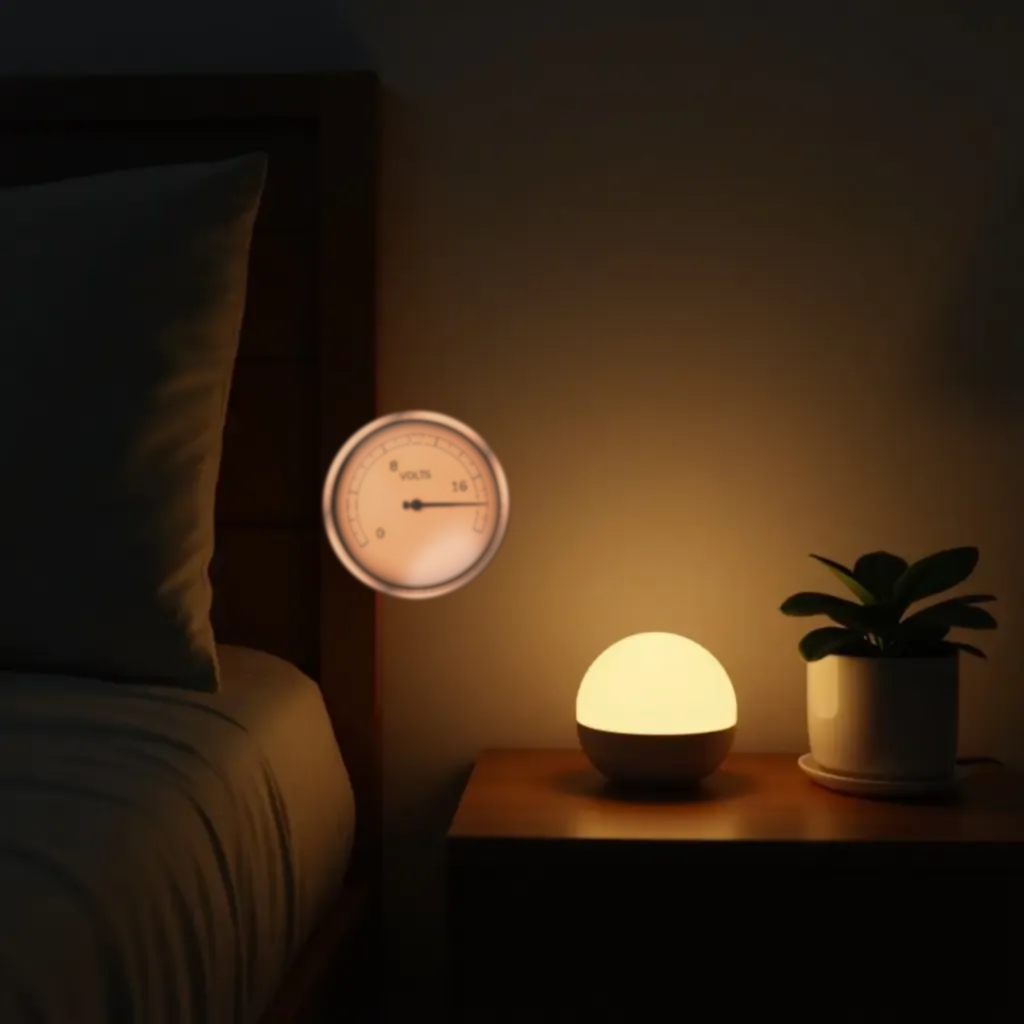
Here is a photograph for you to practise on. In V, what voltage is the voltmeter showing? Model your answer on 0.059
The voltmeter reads 18
